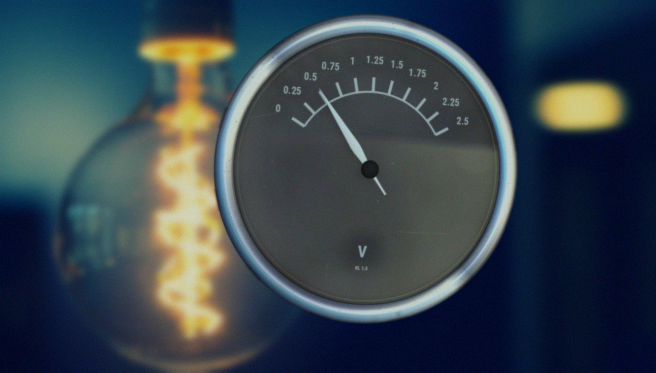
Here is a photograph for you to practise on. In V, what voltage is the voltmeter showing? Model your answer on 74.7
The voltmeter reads 0.5
